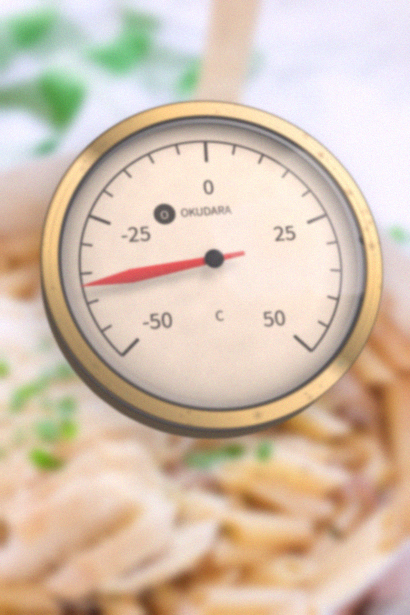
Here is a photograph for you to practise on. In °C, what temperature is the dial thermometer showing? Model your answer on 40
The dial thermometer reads -37.5
